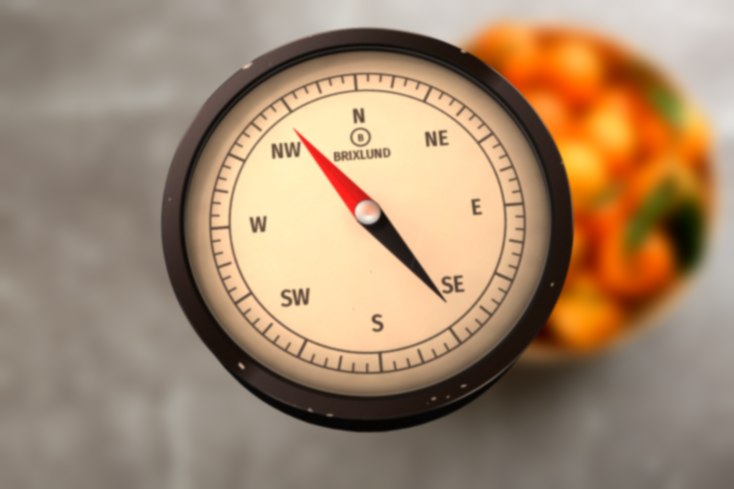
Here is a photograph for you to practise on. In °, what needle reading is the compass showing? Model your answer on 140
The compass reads 325
